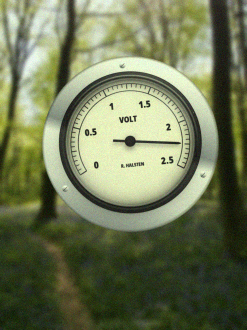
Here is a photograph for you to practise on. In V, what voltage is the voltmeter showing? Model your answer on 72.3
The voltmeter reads 2.25
